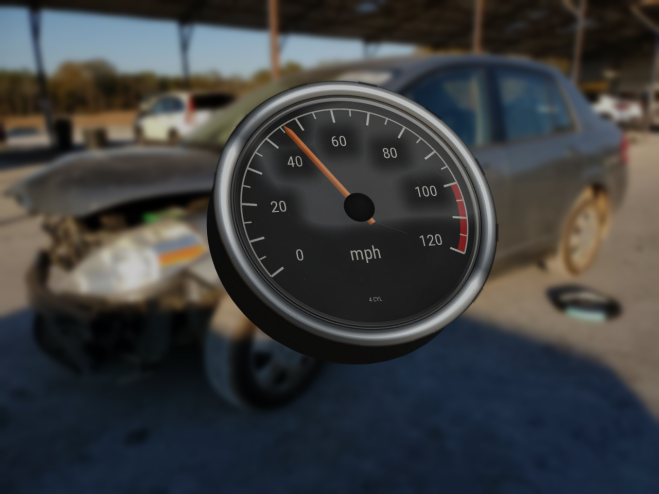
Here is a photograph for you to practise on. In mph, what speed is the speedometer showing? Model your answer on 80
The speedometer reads 45
